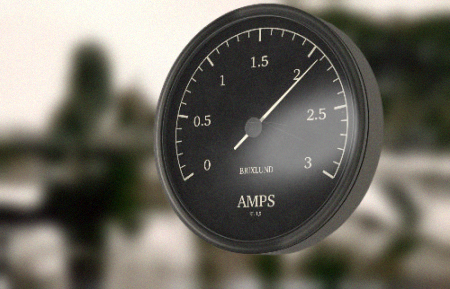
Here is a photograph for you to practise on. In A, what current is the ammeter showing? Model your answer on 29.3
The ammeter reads 2.1
